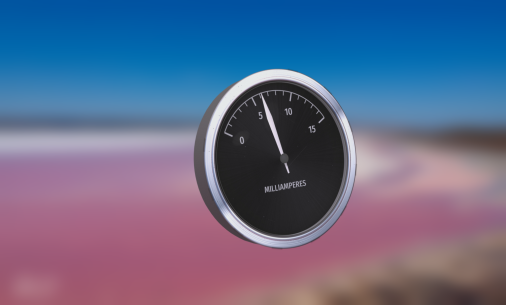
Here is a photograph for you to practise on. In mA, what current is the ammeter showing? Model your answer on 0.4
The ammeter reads 6
